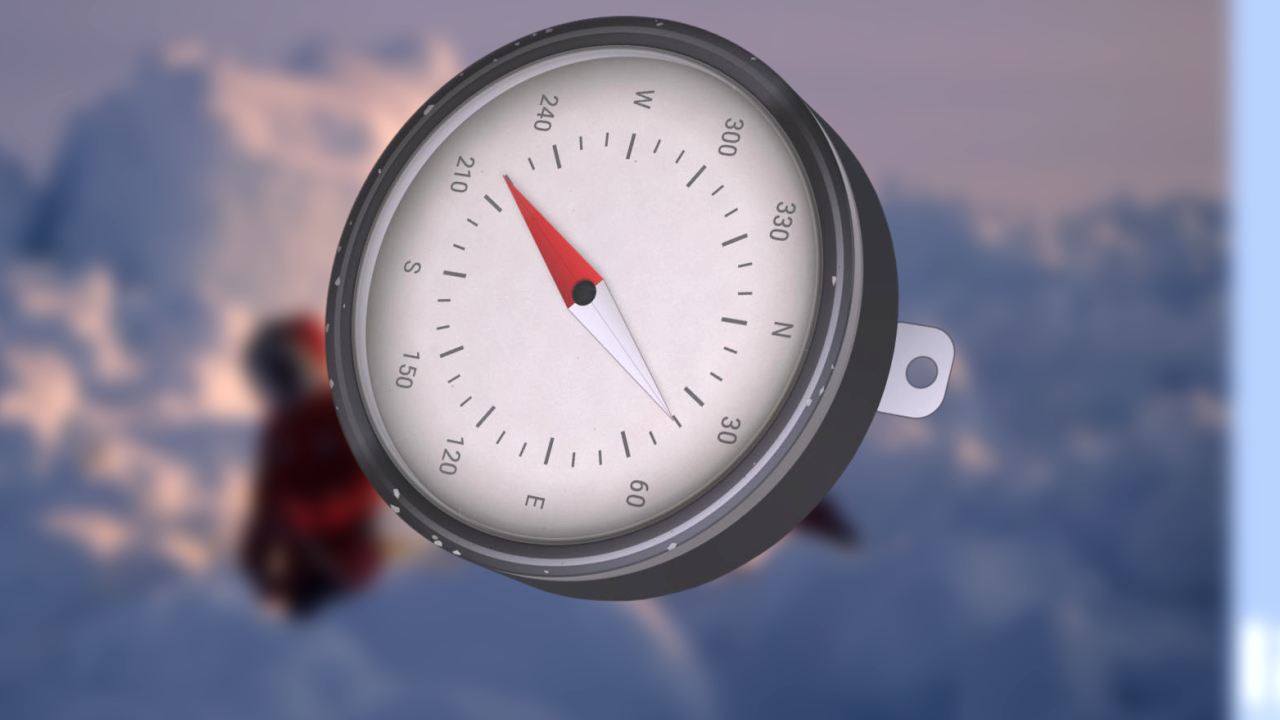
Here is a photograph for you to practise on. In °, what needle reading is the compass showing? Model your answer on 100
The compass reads 220
